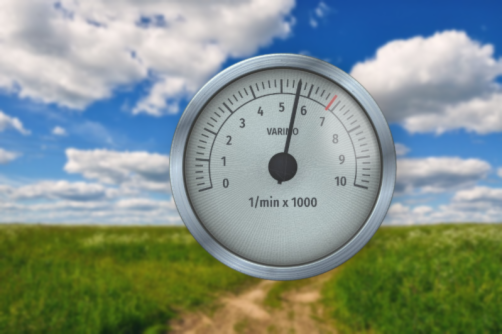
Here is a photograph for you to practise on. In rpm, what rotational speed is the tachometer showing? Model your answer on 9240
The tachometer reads 5600
